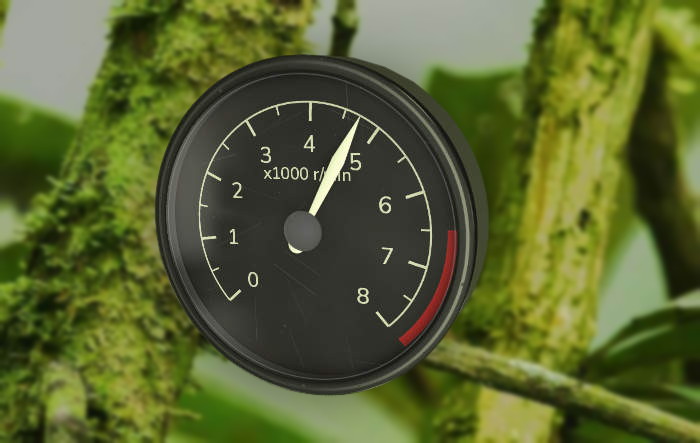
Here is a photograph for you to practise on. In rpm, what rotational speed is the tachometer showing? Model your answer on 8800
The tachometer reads 4750
